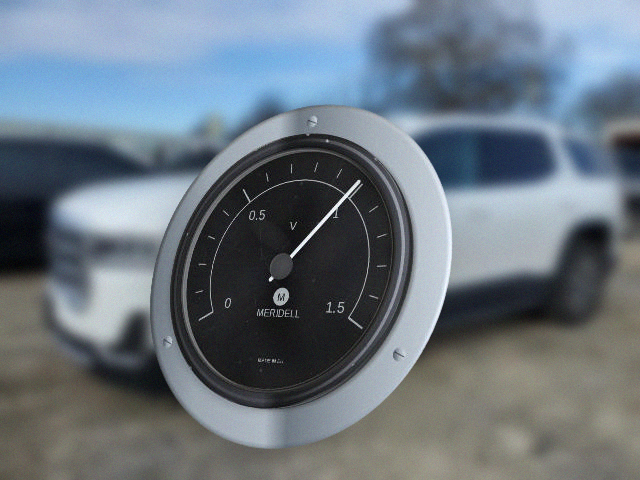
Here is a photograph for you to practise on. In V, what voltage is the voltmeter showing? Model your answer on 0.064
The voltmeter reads 1
